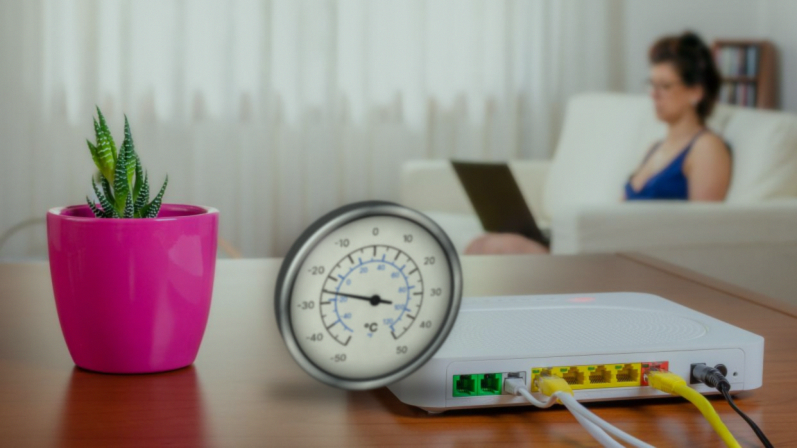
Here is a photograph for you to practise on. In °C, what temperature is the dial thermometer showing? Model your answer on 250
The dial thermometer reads -25
